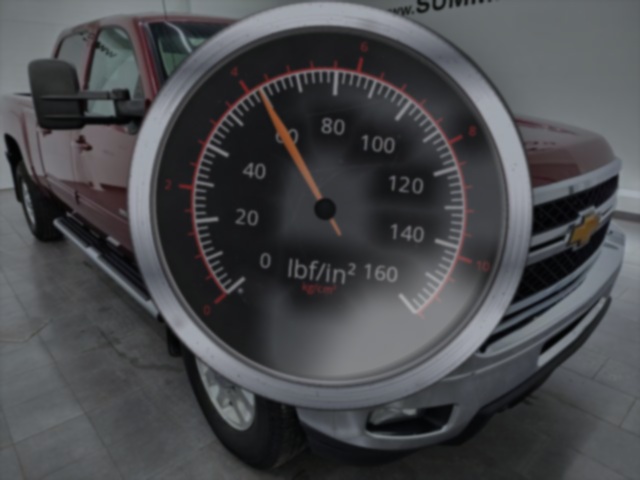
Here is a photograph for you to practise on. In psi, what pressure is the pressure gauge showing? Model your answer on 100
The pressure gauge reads 60
